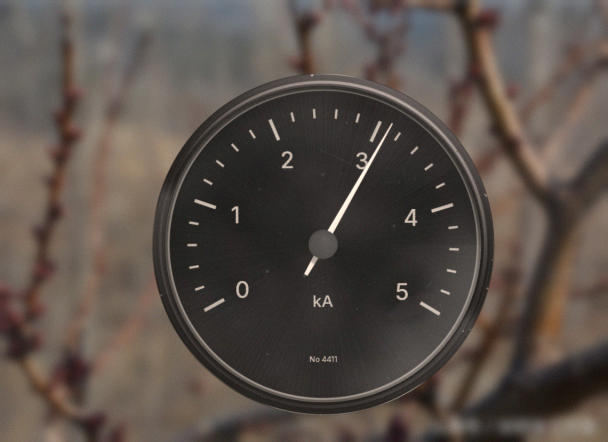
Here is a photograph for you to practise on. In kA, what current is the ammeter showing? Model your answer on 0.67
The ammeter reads 3.1
